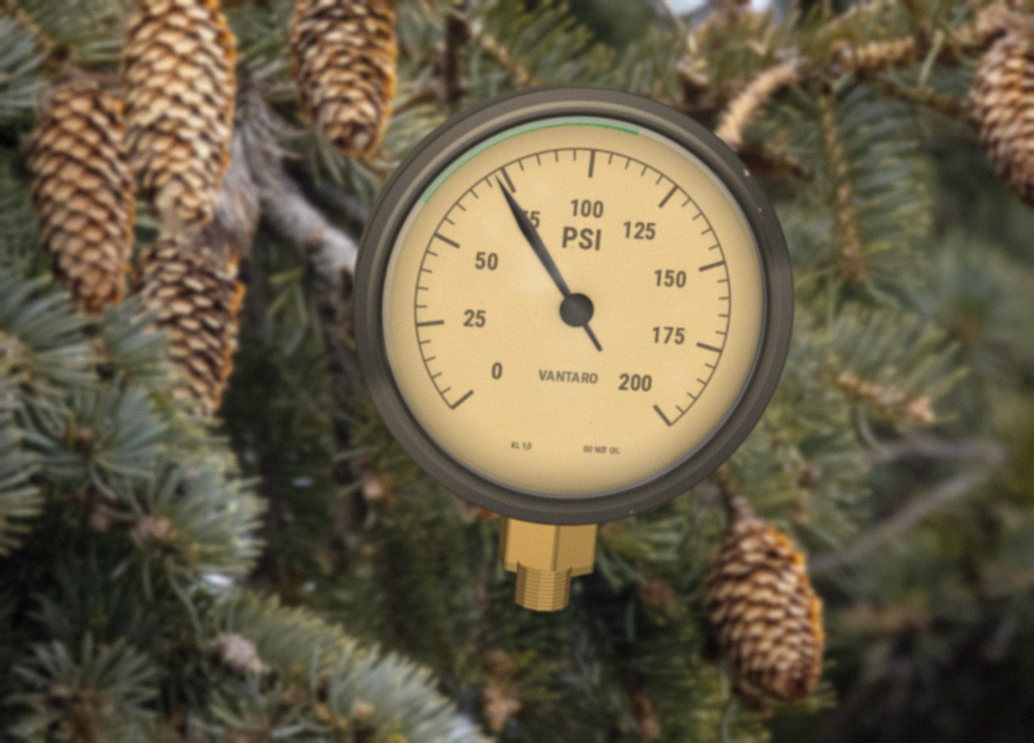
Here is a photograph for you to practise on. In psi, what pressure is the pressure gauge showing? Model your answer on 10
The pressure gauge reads 72.5
